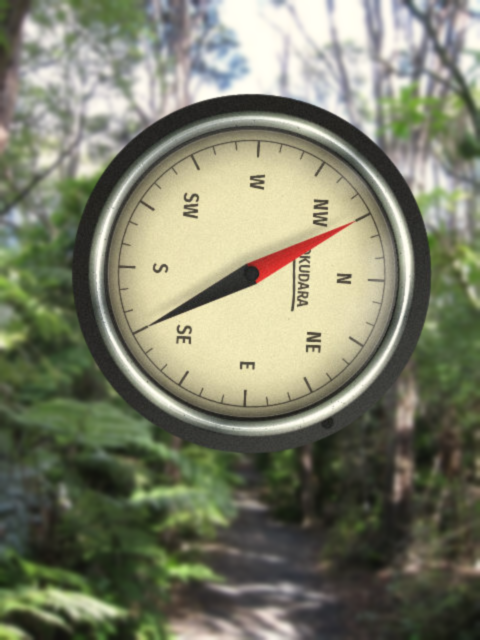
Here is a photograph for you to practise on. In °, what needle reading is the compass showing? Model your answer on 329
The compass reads 330
